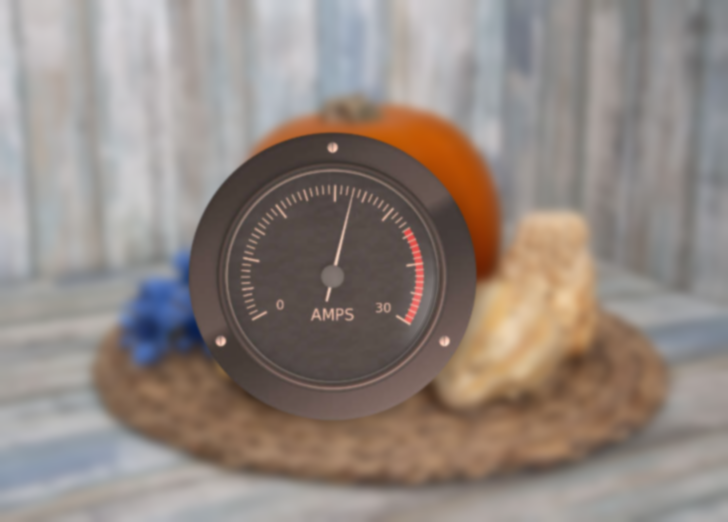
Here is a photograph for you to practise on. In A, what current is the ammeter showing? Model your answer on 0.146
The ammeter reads 16.5
